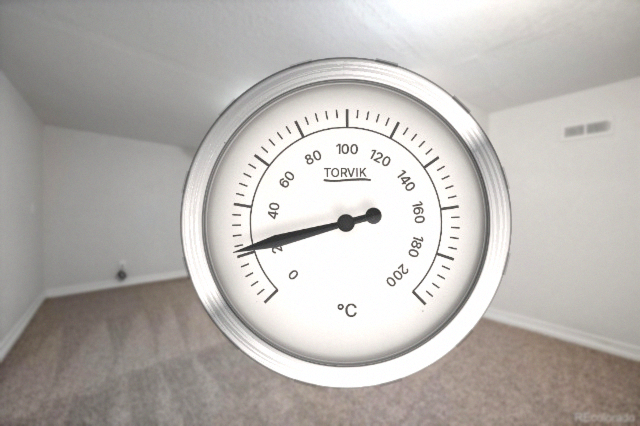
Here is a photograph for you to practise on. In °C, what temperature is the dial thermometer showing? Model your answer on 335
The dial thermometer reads 22
